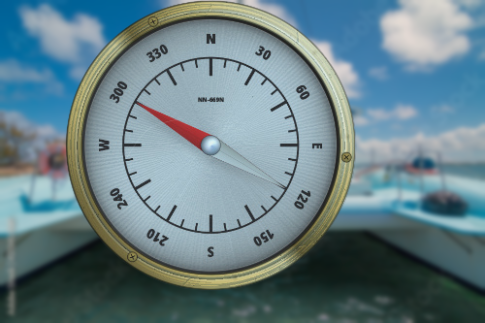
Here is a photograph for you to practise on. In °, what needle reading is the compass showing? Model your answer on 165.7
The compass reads 300
